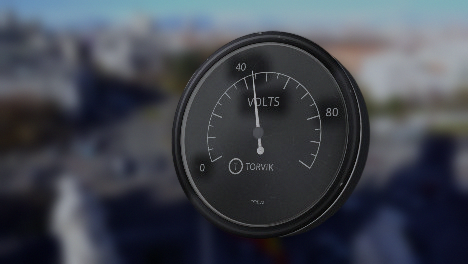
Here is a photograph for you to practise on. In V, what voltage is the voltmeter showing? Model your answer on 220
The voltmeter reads 45
